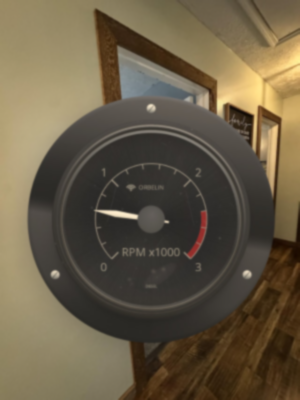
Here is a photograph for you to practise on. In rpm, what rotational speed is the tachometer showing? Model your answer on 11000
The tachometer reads 600
